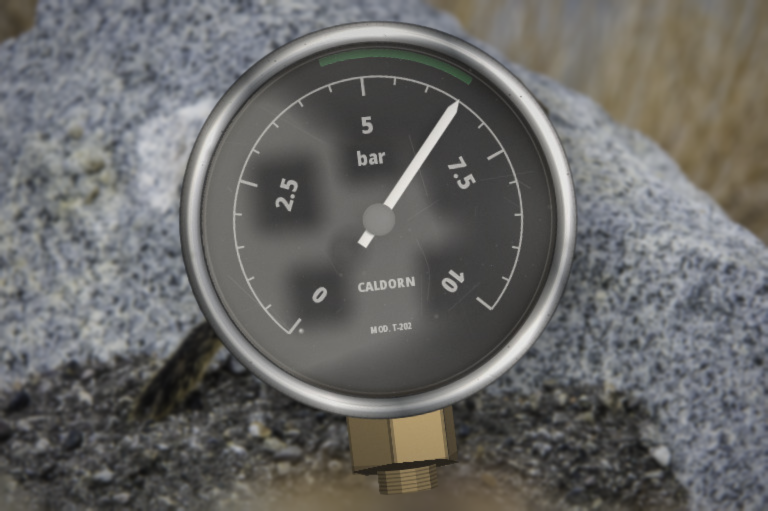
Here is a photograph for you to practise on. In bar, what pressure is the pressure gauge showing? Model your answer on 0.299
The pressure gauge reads 6.5
